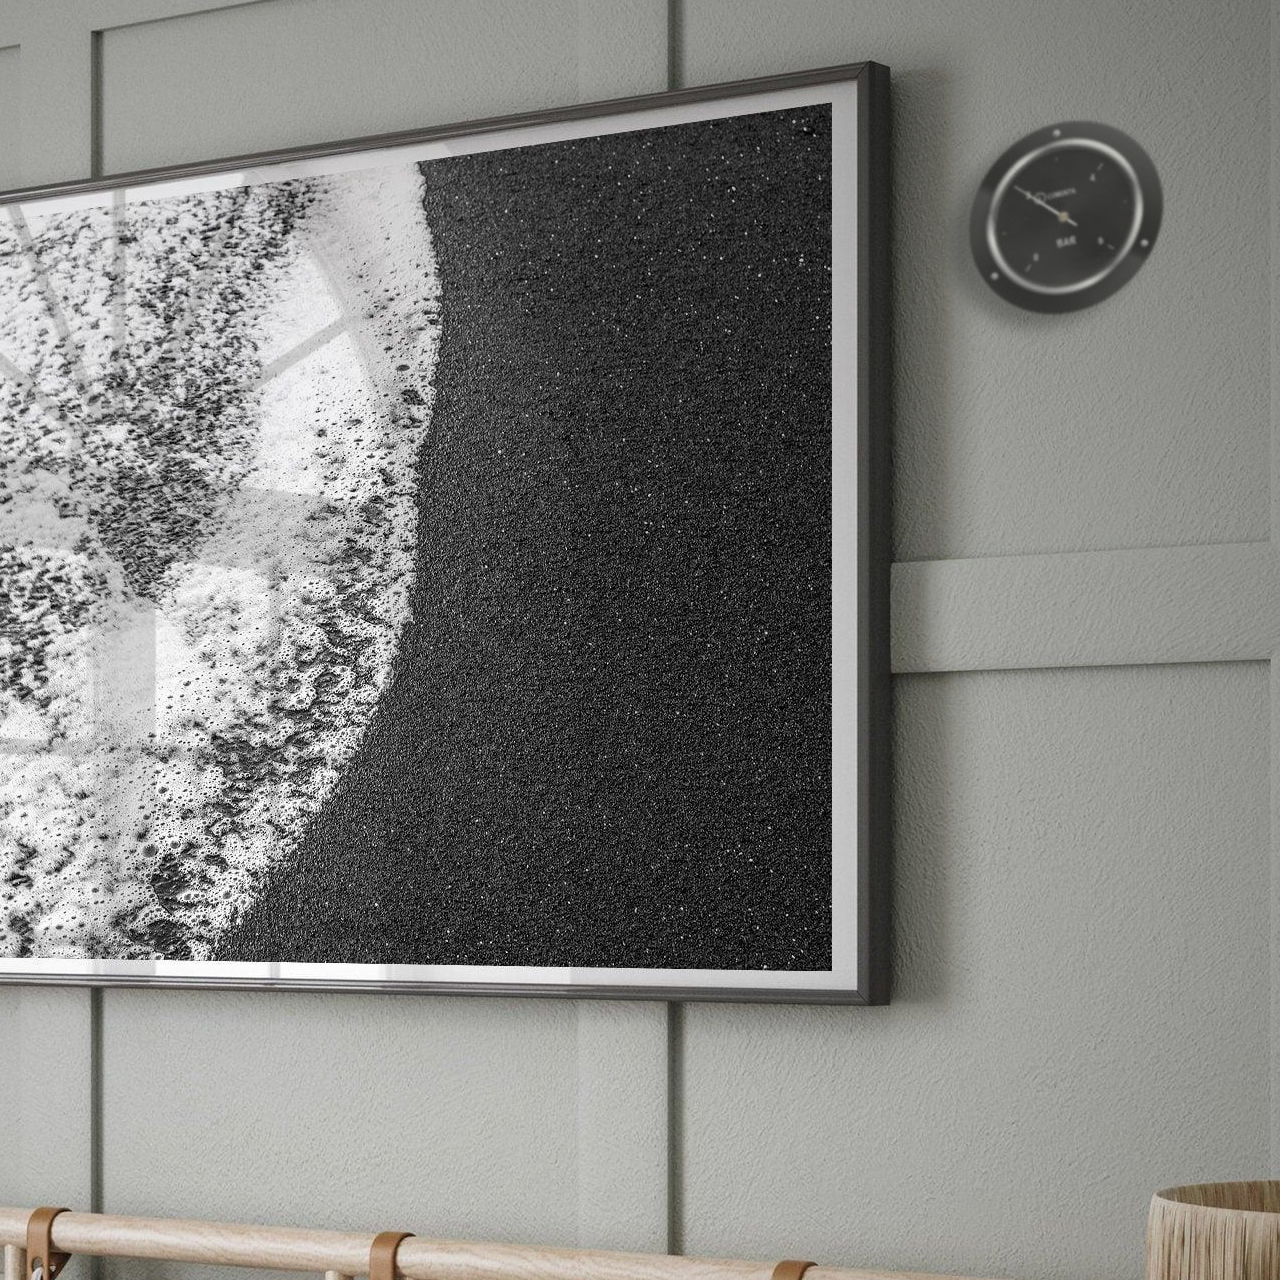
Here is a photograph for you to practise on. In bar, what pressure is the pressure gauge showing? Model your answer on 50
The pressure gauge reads 2
